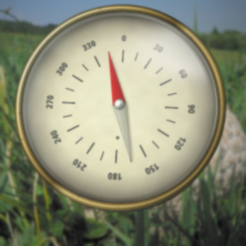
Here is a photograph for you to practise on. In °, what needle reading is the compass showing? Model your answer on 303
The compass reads 345
